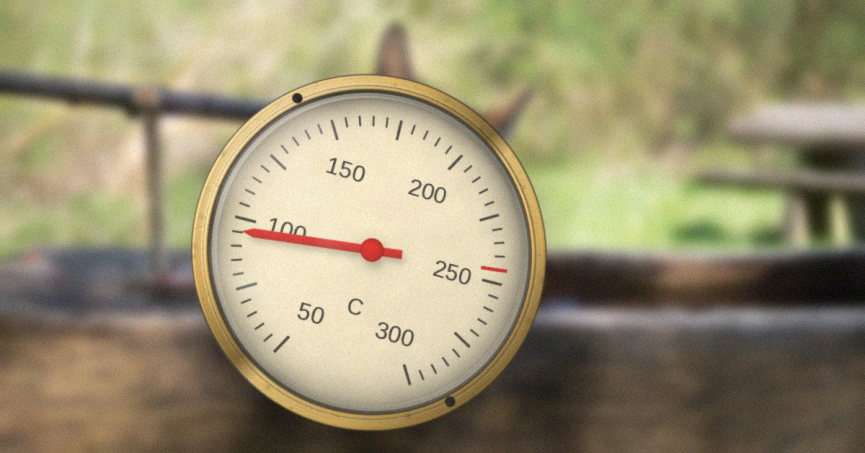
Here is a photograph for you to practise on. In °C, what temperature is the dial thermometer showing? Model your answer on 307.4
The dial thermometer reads 95
